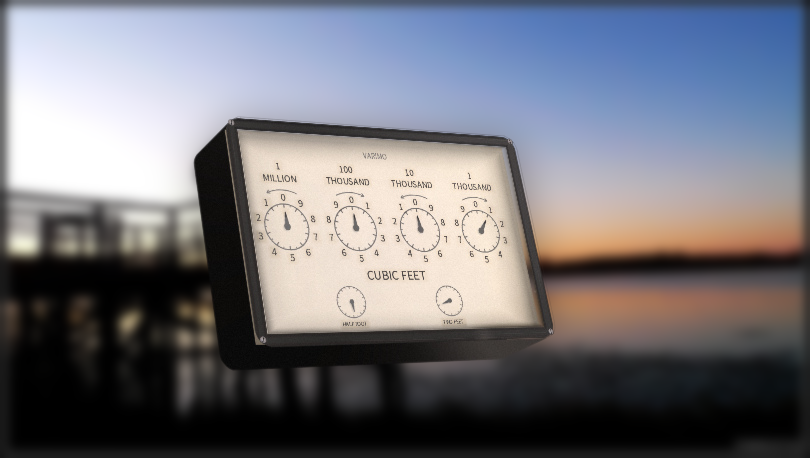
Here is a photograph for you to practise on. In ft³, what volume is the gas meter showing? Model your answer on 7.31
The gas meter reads 100
